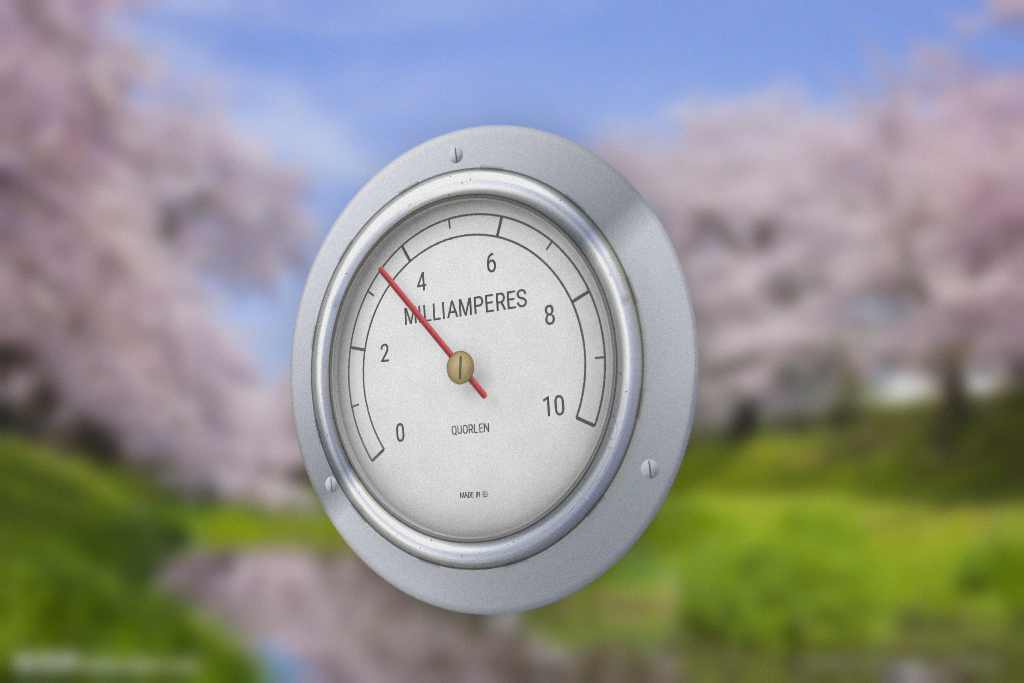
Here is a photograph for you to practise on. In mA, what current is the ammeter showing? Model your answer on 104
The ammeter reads 3.5
